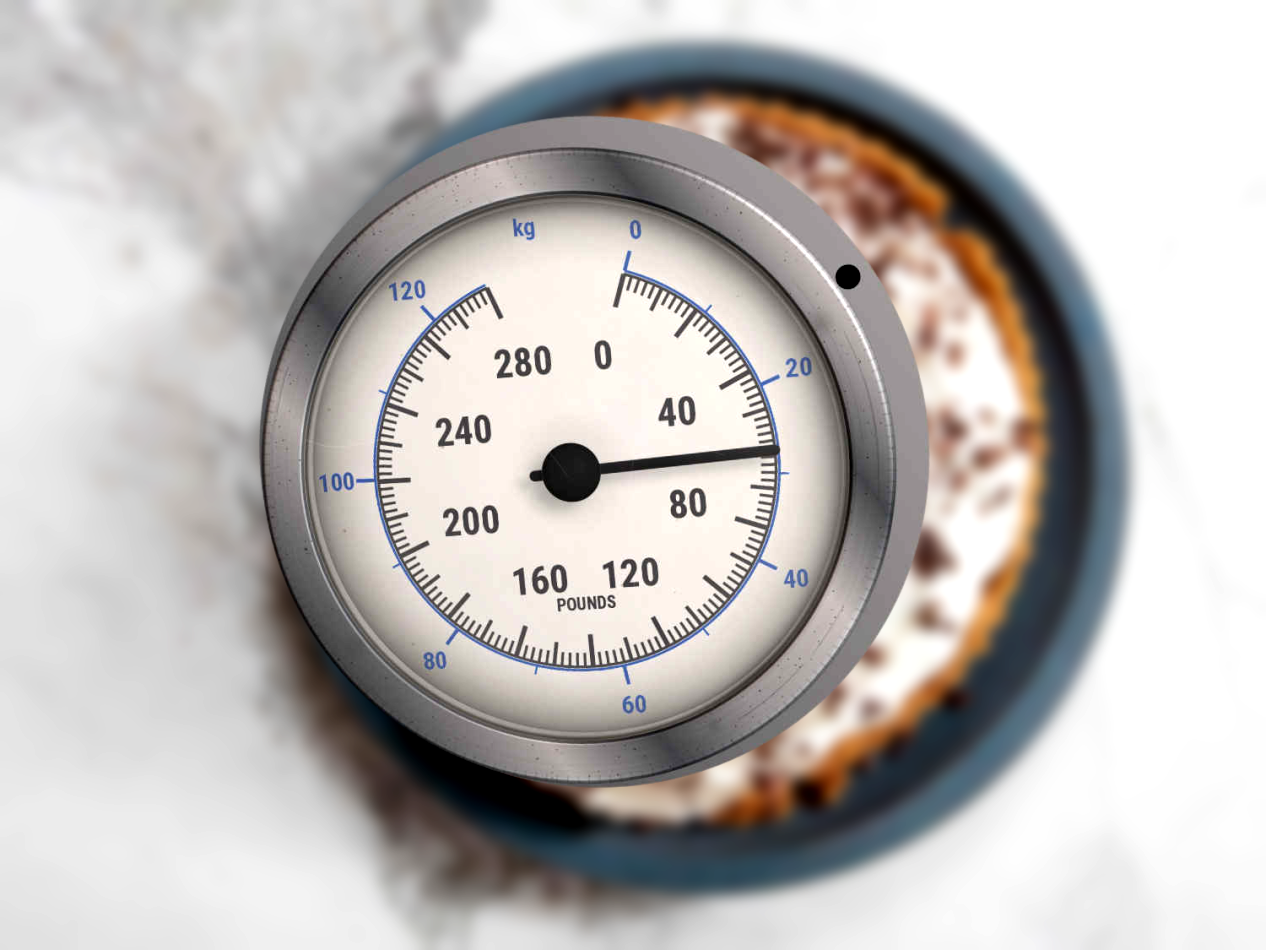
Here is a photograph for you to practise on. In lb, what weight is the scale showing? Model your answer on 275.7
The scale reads 60
